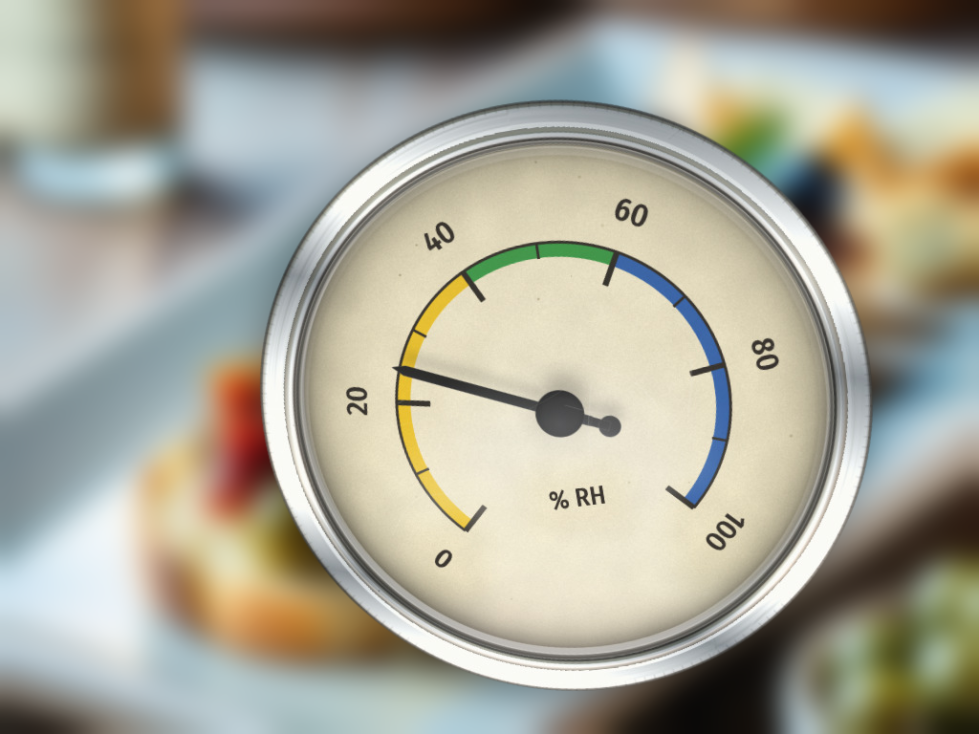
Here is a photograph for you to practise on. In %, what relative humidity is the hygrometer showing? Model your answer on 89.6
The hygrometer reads 25
